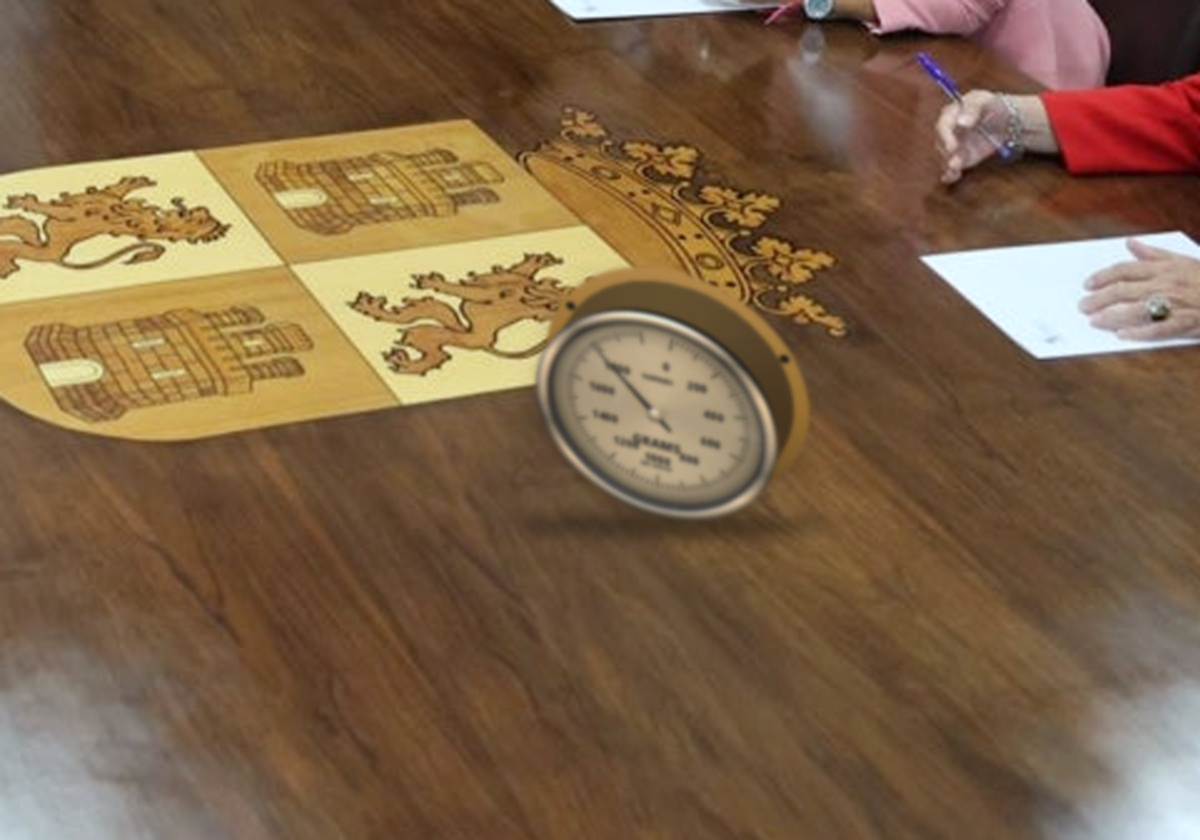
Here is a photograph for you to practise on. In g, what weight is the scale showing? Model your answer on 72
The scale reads 1800
